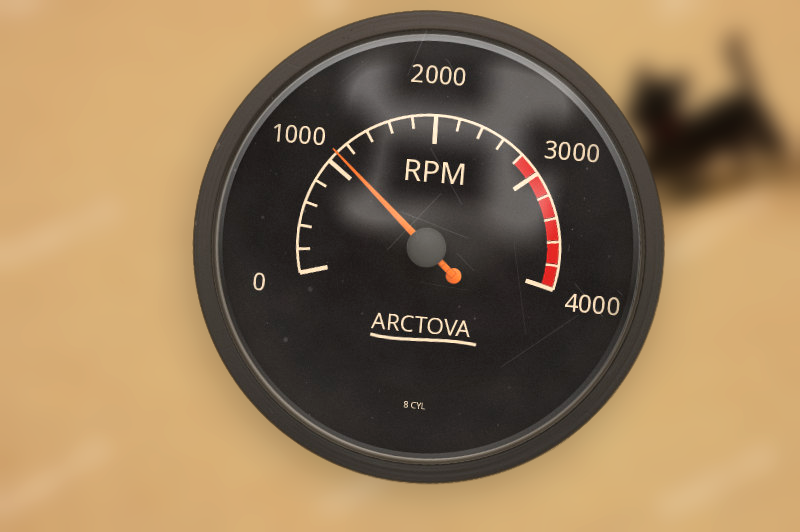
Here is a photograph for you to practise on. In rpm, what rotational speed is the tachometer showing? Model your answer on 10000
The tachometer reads 1100
